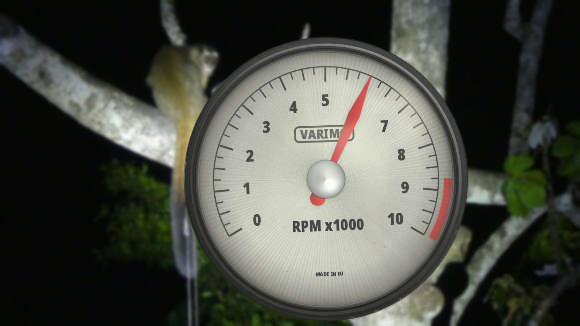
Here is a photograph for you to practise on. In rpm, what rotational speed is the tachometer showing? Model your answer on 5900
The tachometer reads 6000
